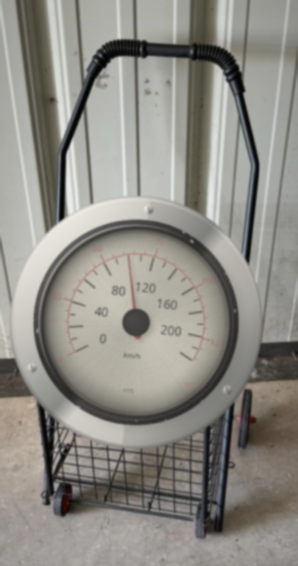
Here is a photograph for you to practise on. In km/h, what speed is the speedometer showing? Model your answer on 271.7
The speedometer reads 100
